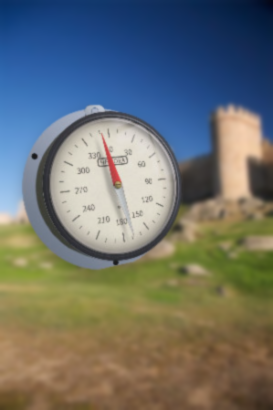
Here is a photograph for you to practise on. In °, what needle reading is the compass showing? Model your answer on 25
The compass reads 350
